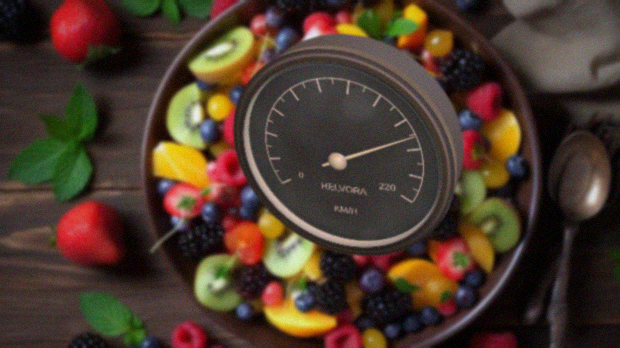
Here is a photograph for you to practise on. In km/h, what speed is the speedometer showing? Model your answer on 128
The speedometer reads 170
